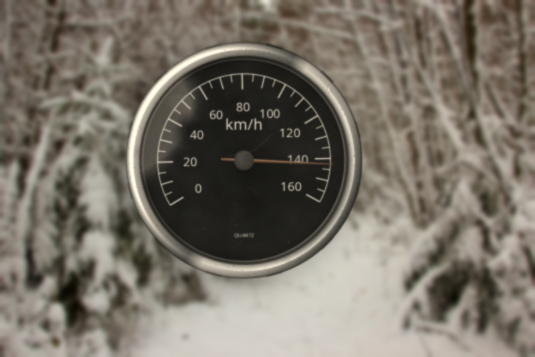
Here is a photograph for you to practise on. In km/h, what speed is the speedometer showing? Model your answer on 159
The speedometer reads 142.5
